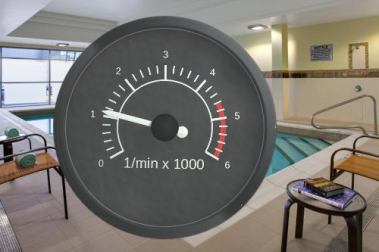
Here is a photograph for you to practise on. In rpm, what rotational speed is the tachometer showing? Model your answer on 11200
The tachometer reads 1100
